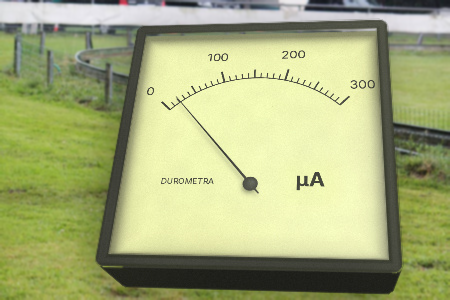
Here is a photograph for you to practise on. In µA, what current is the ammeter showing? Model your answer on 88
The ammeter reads 20
